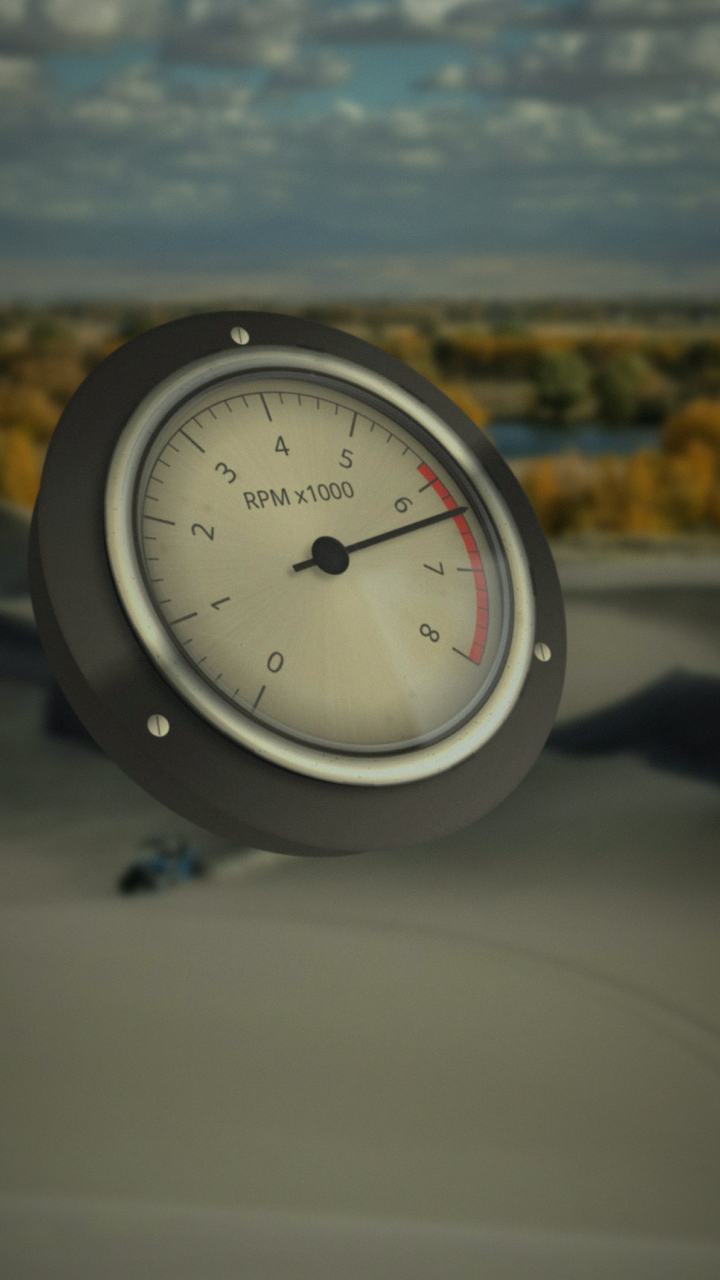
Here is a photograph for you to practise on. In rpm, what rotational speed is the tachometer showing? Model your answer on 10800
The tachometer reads 6400
